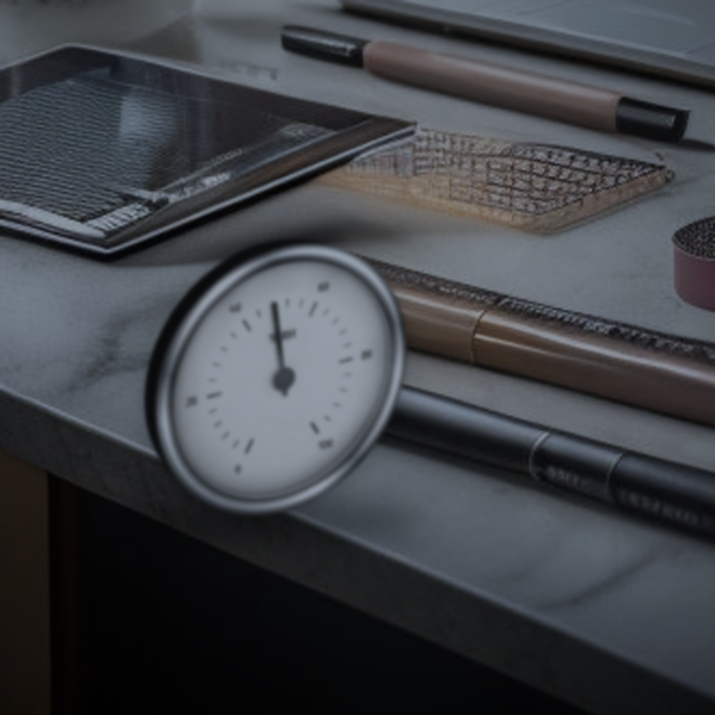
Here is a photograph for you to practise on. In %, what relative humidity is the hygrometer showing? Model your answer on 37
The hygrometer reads 48
